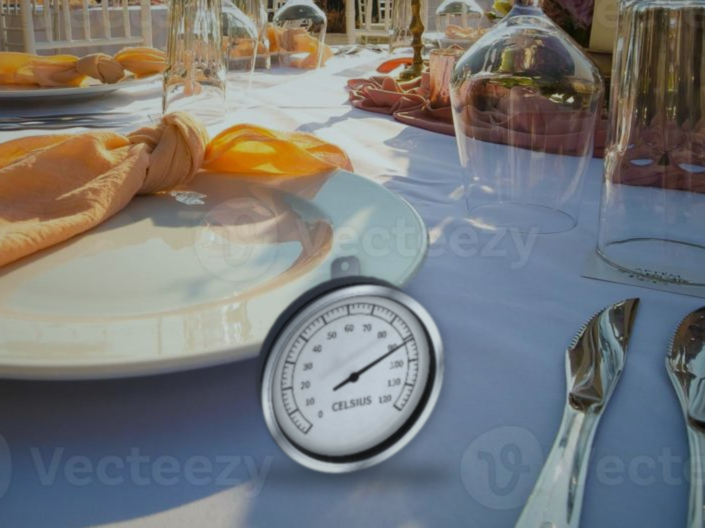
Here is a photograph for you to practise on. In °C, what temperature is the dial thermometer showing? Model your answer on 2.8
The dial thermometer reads 90
